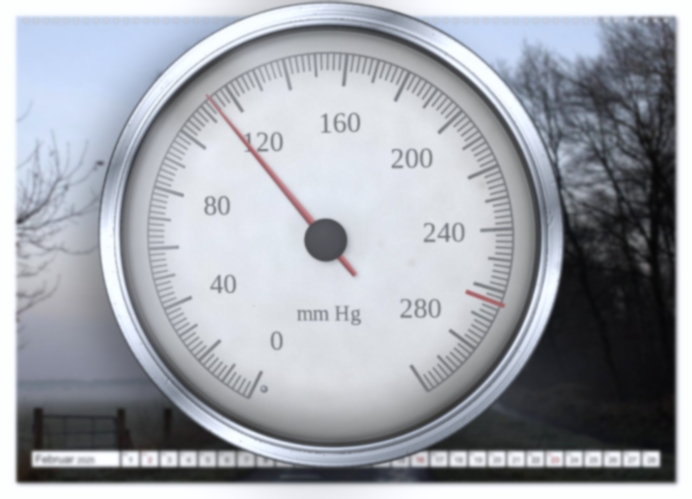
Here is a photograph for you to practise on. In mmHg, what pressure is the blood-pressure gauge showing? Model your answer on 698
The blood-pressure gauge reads 114
